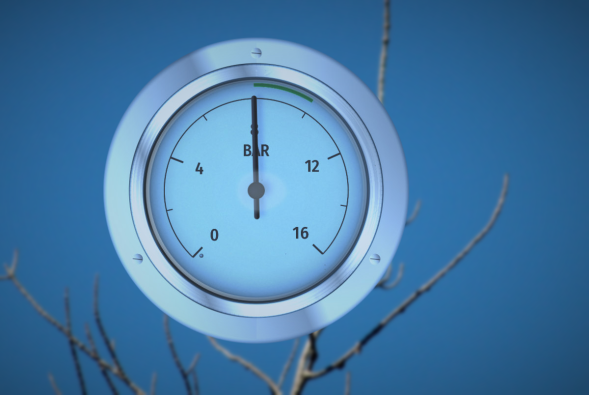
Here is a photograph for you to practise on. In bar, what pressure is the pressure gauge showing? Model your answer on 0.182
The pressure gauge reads 8
